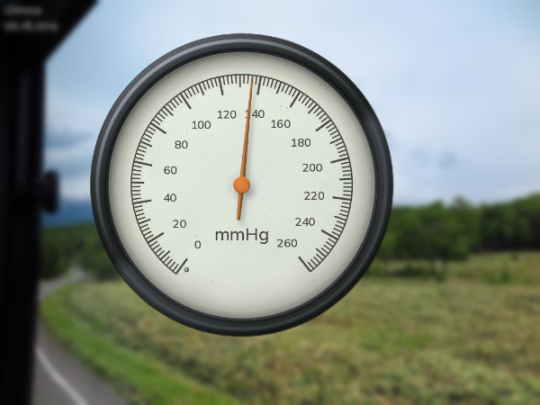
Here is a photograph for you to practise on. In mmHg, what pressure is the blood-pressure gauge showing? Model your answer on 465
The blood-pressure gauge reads 136
